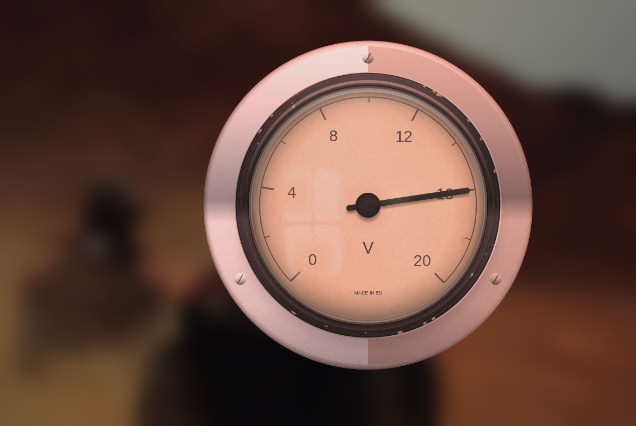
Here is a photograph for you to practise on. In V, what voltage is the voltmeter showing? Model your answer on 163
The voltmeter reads 16
